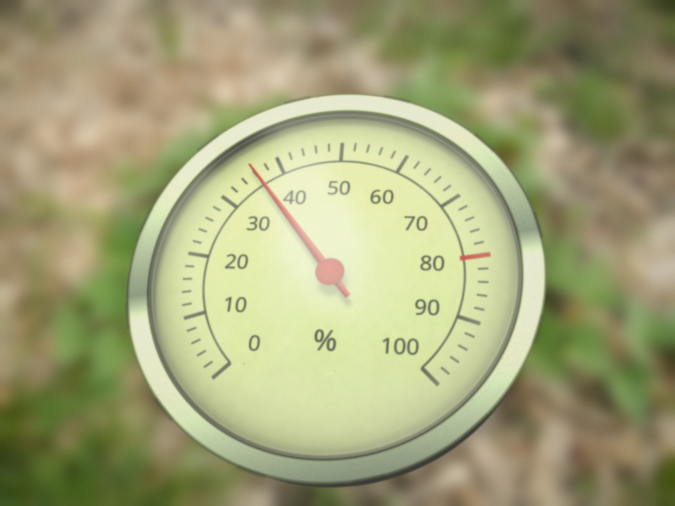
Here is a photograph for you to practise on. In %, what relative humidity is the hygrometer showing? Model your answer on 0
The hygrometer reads 36
